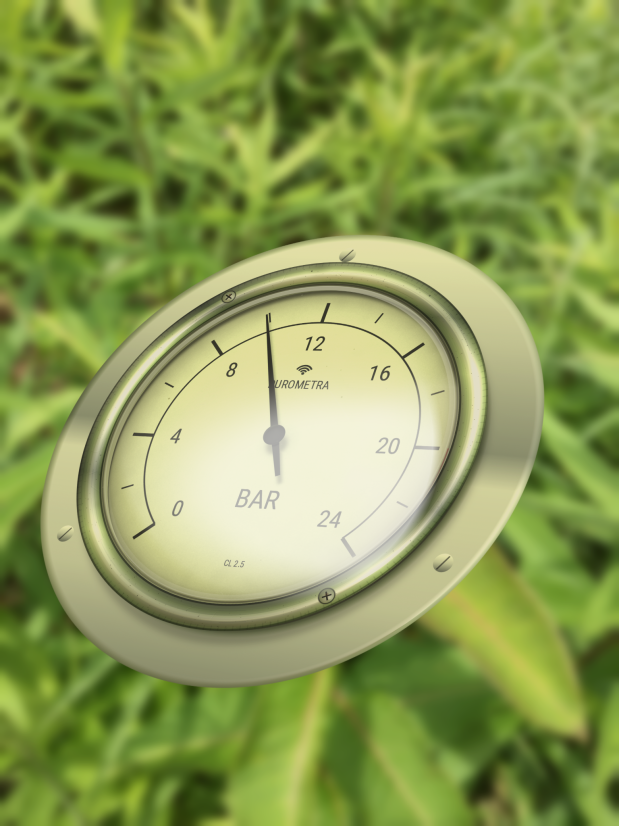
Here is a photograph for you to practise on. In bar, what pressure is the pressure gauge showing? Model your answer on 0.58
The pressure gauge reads 10
